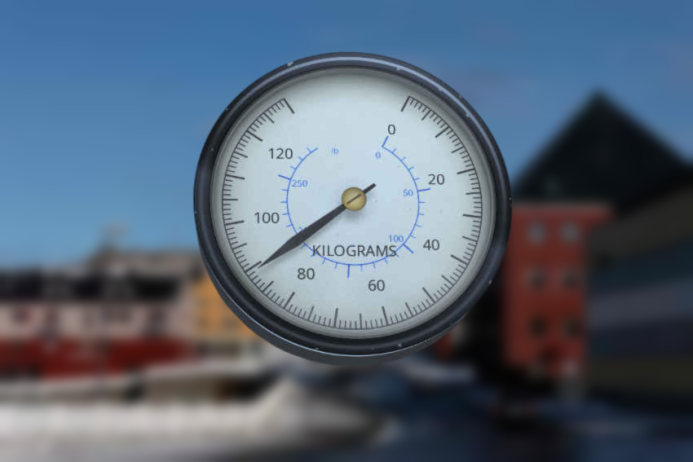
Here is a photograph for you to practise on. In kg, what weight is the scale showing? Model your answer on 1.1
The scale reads 89
